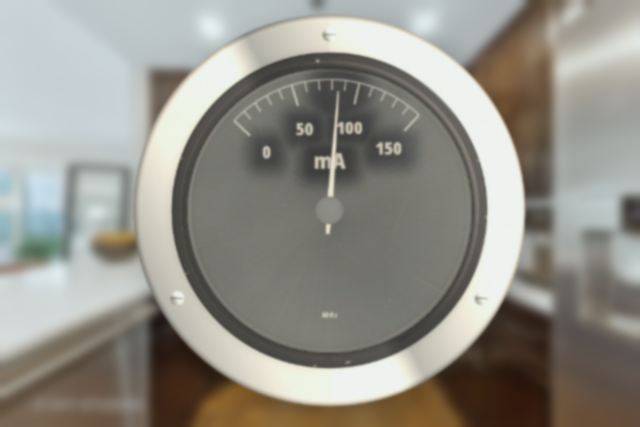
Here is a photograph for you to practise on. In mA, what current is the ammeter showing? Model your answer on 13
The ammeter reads 85
